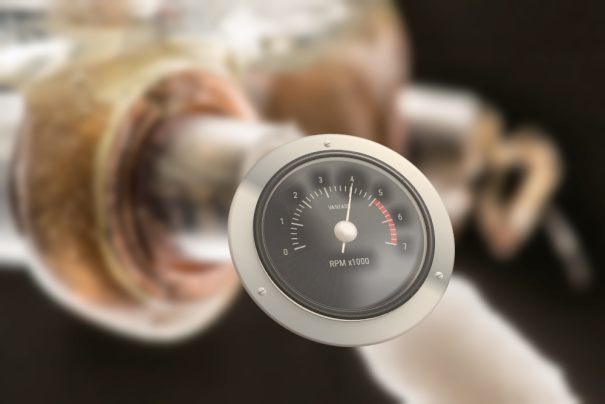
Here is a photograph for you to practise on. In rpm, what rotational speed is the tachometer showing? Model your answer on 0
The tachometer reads 4000
